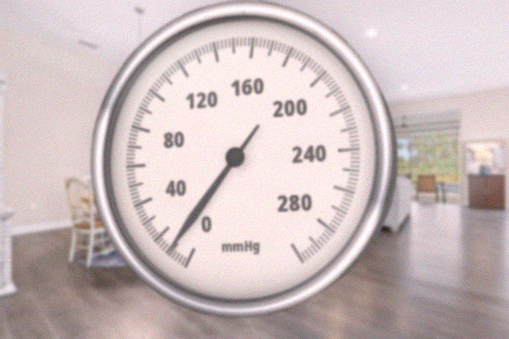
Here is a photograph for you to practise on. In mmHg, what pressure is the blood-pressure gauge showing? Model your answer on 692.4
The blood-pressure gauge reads 10
